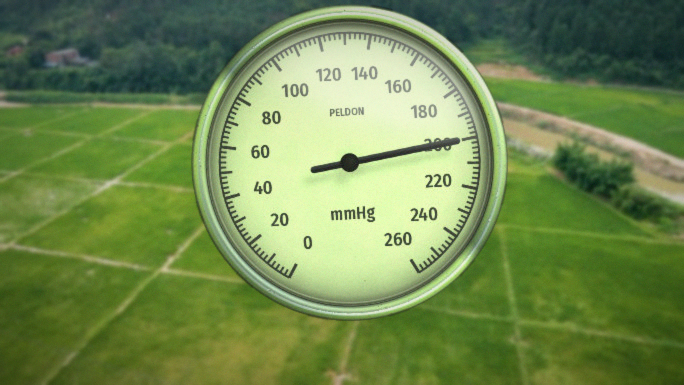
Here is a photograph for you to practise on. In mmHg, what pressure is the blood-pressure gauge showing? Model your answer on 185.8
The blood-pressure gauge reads 200
